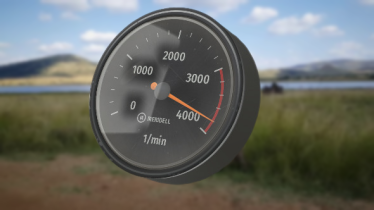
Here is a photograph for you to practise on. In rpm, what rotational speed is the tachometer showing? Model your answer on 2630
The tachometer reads 3800
